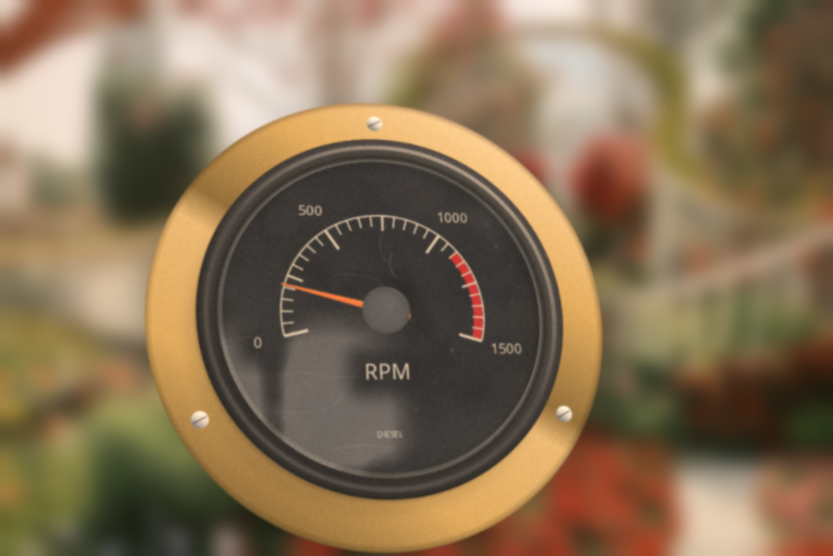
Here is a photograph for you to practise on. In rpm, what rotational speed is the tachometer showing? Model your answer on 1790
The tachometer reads 200
